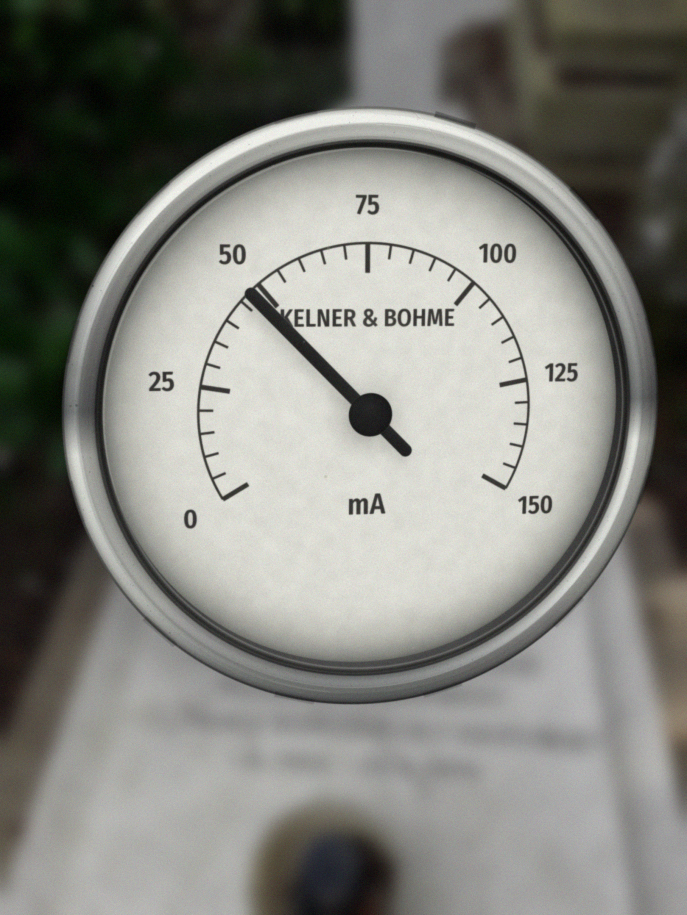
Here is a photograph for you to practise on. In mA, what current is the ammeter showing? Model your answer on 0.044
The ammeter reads 47.5
